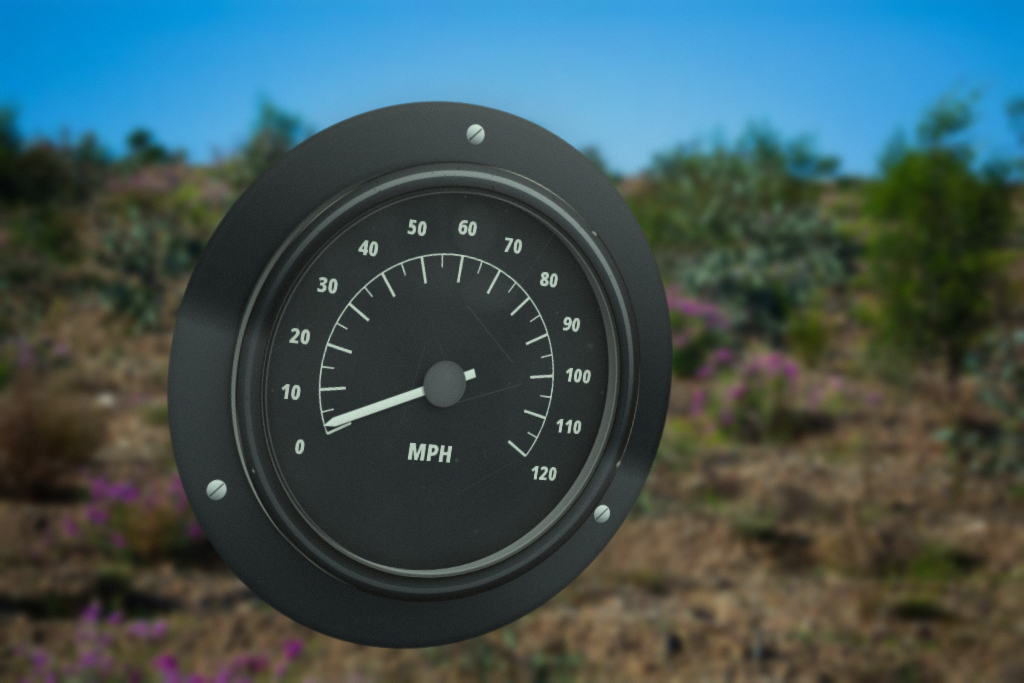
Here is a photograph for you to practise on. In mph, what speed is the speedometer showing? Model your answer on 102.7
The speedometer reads 2.5
